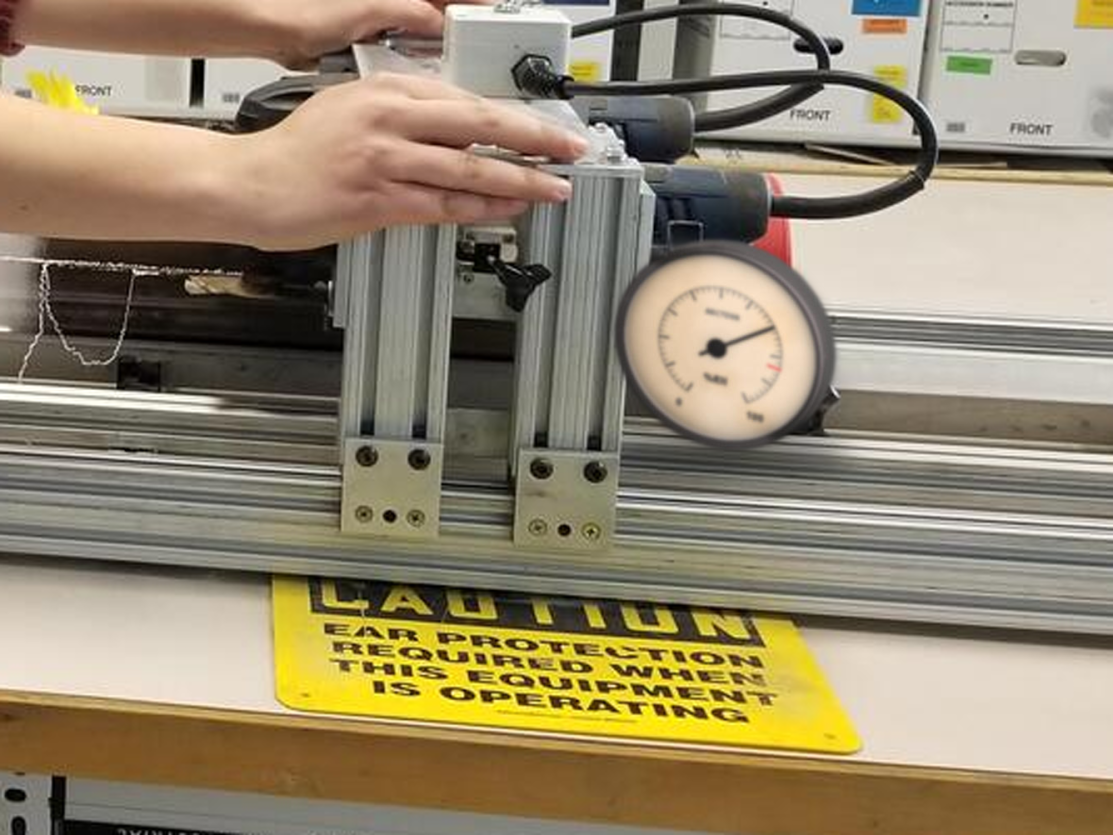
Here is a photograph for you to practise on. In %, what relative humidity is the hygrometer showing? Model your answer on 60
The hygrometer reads 70
